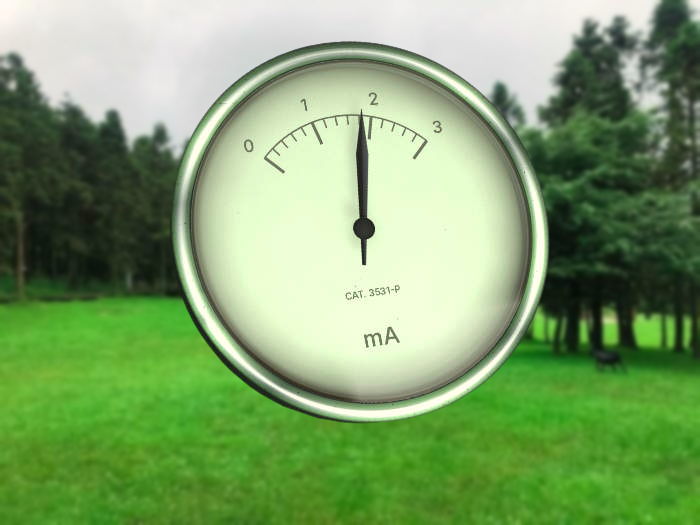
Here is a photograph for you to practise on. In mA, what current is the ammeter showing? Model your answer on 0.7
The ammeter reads 1.8
